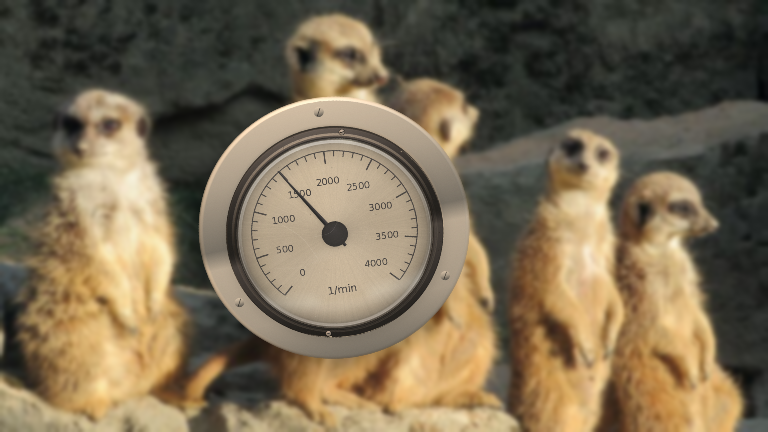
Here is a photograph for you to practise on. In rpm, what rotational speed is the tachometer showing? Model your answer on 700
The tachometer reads 1500
